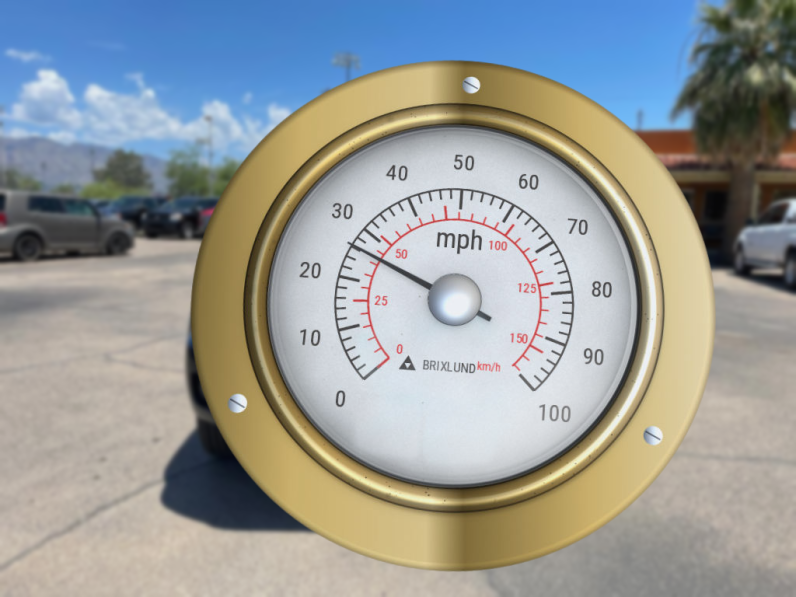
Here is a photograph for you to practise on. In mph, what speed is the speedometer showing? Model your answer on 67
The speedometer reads 26
